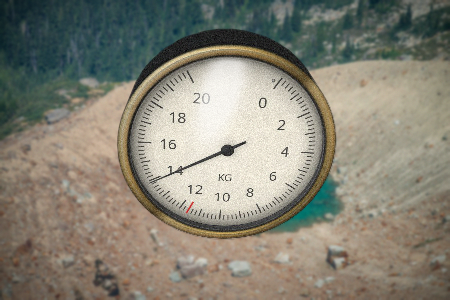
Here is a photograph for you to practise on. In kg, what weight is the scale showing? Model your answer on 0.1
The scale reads 14
